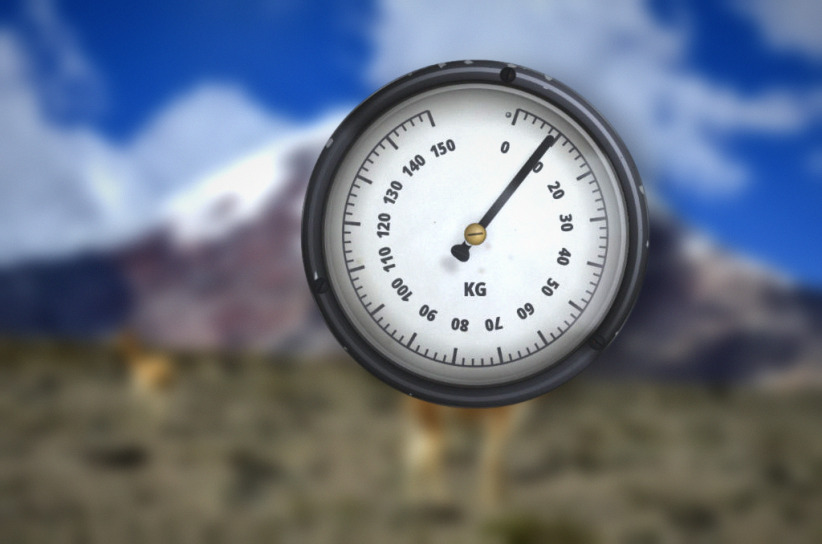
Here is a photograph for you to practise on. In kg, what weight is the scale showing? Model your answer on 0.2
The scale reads 9
